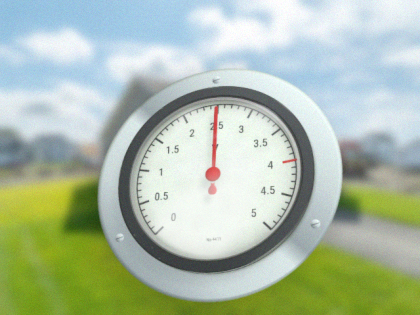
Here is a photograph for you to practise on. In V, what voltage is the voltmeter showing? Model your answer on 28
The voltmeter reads 2.5
